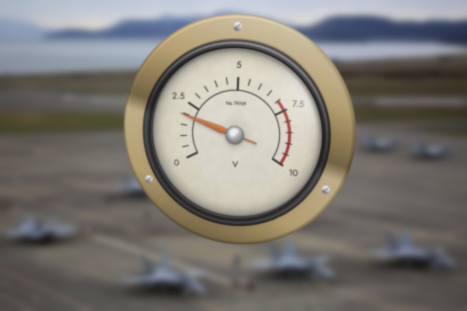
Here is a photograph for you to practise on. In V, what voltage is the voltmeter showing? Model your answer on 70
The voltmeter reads 2
